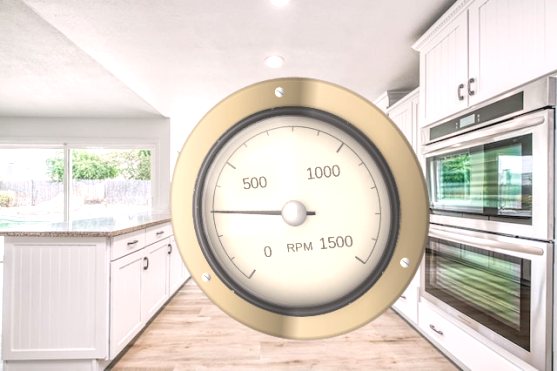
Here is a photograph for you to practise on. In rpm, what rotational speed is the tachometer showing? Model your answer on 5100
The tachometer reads 300
